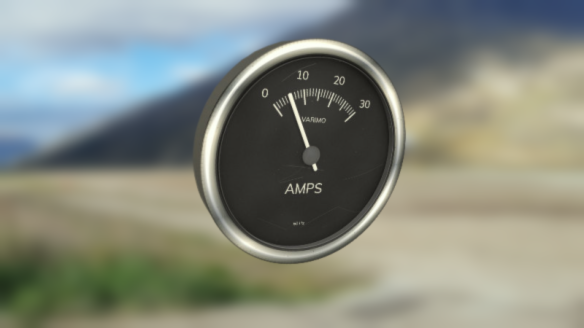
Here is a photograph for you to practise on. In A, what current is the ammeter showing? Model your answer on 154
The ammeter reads 5
